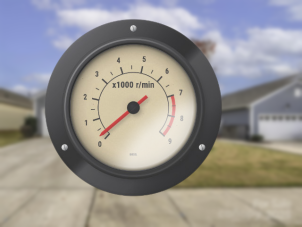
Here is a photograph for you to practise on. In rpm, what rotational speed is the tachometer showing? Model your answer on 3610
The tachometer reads 250
